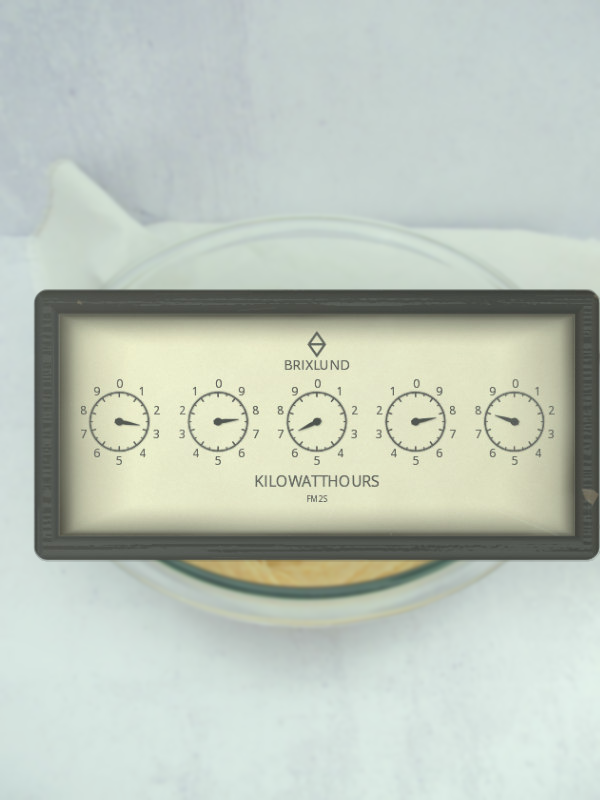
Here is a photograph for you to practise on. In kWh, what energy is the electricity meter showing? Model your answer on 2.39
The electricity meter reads 27678
